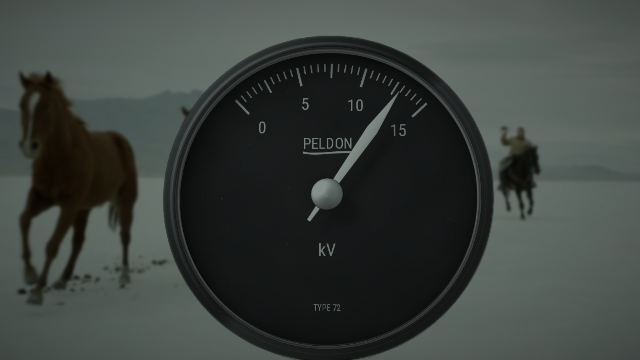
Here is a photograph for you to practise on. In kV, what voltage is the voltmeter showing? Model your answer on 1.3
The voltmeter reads 13
